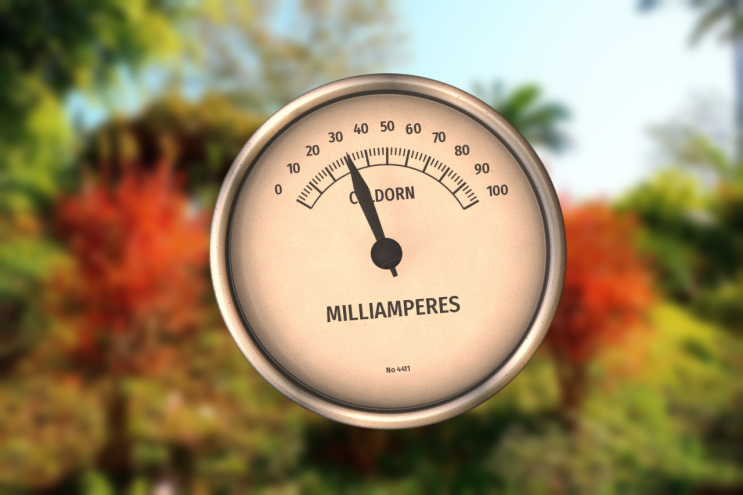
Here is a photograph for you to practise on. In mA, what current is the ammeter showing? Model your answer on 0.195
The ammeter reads 32
